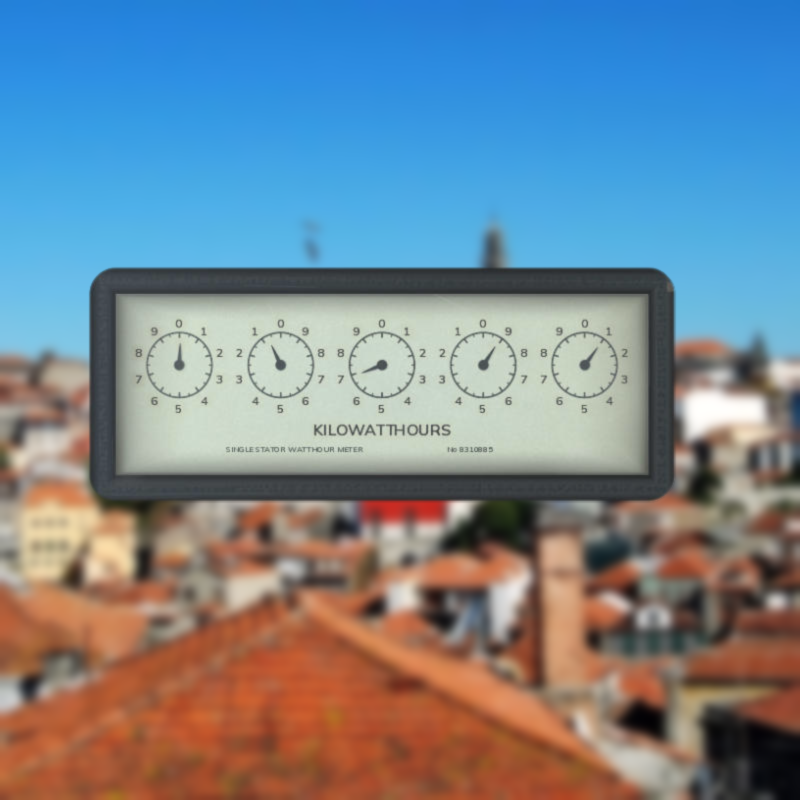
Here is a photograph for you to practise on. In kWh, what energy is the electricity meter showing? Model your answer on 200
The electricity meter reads 691
